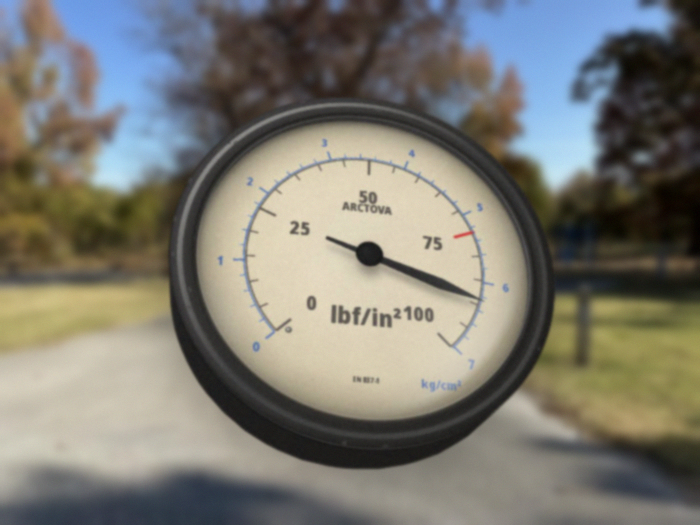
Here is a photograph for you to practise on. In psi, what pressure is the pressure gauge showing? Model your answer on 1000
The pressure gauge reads 90
